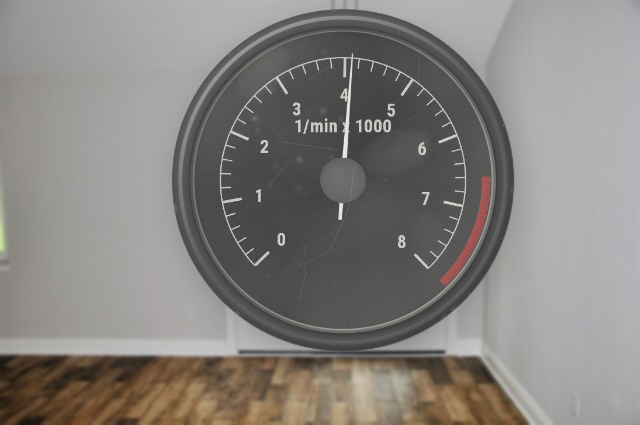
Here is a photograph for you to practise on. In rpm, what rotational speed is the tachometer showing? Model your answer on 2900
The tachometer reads 4100
